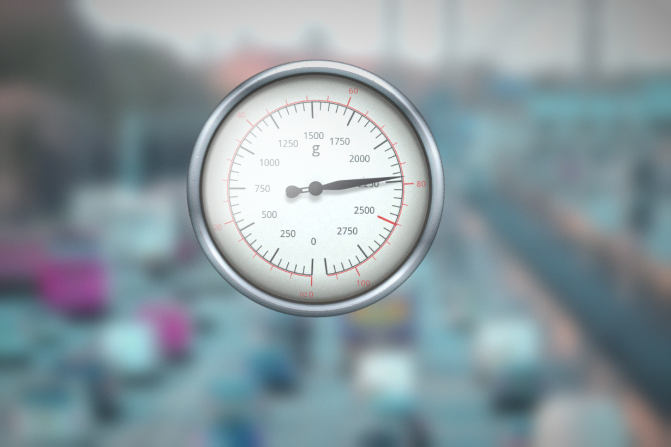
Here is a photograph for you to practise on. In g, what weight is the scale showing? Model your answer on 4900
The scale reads 2225
